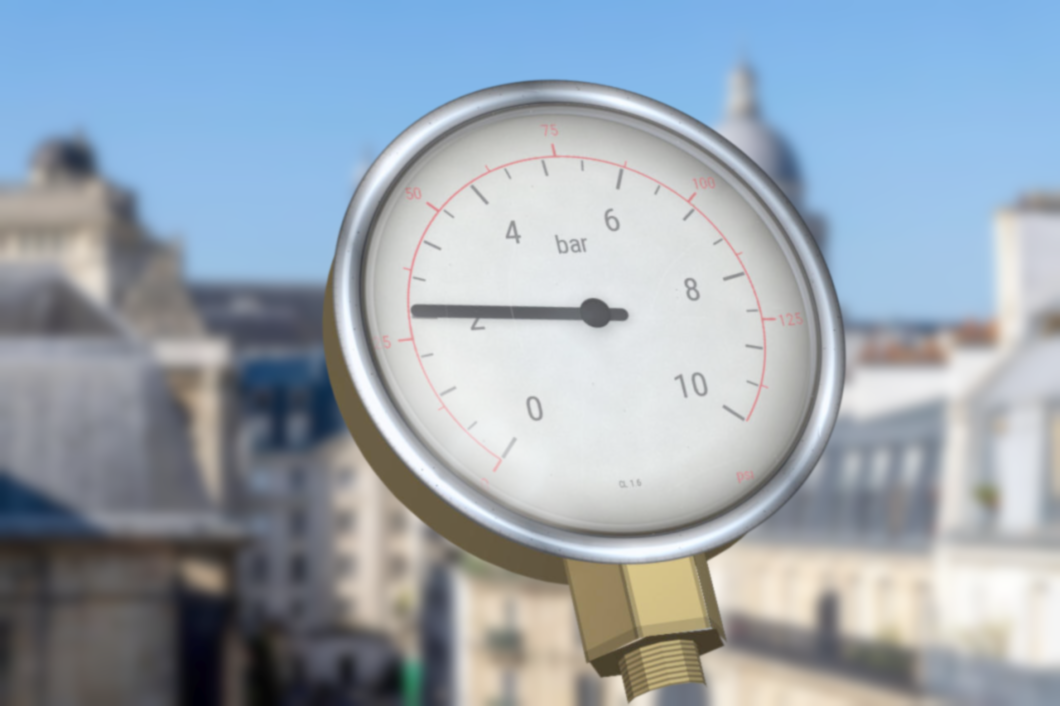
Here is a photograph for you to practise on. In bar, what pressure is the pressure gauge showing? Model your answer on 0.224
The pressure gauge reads 2
